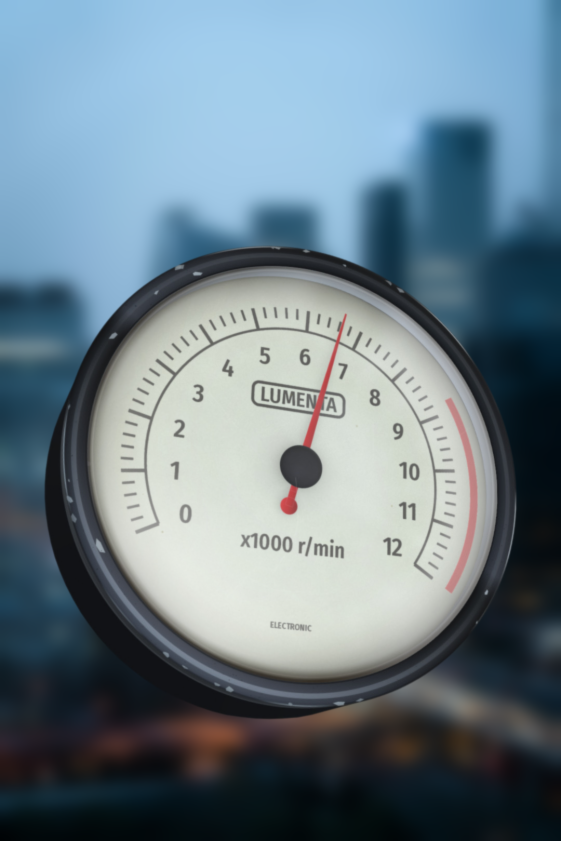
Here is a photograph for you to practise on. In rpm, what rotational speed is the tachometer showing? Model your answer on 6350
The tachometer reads 6600
